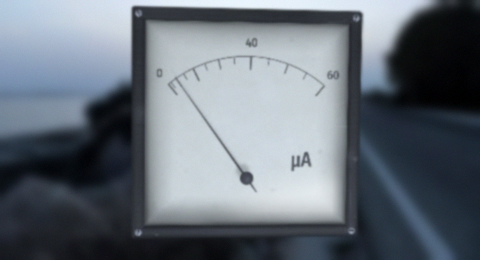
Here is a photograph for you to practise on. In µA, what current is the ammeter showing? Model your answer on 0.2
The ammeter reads 10
